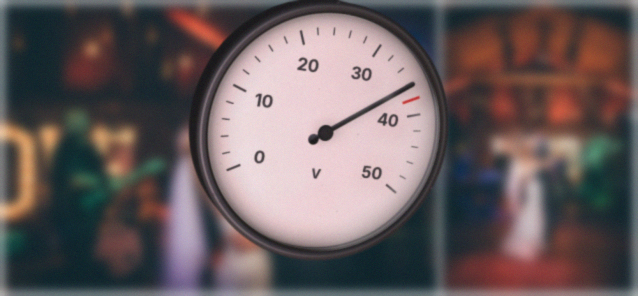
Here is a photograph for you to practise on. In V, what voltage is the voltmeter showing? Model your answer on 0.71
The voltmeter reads 36
